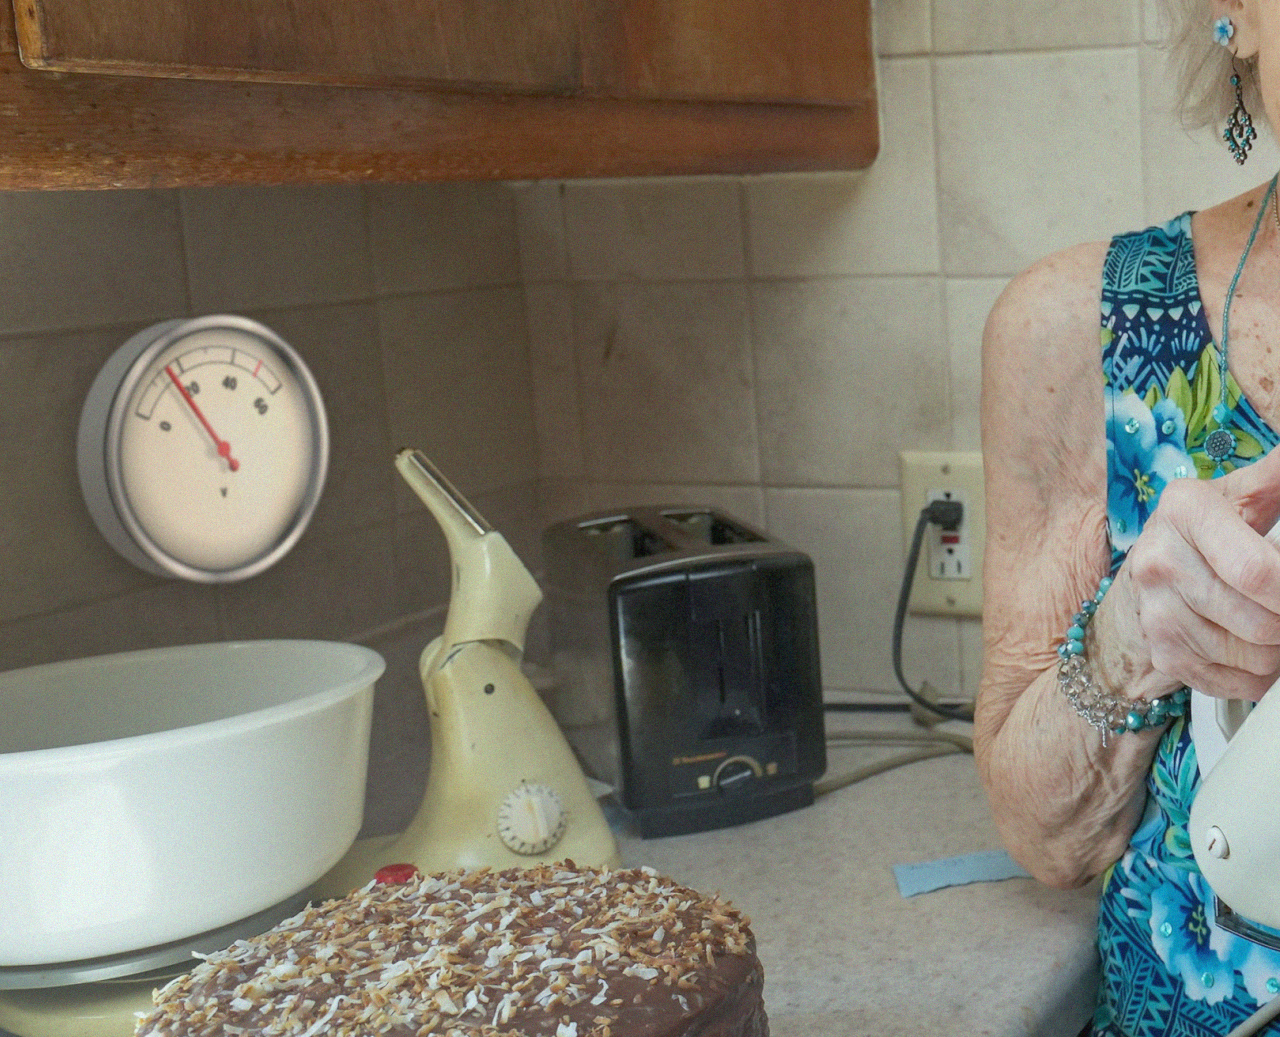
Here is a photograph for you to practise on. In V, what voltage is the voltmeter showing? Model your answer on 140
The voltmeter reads 15
